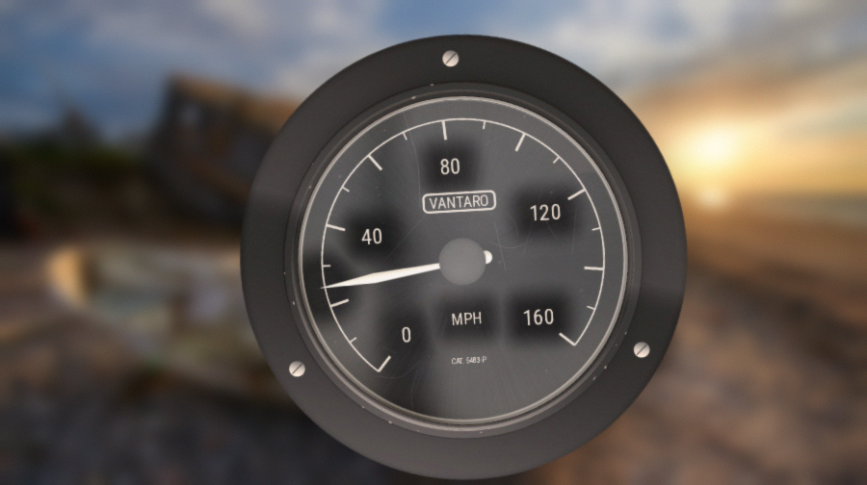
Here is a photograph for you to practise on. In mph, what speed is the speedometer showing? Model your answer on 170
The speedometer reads 25
